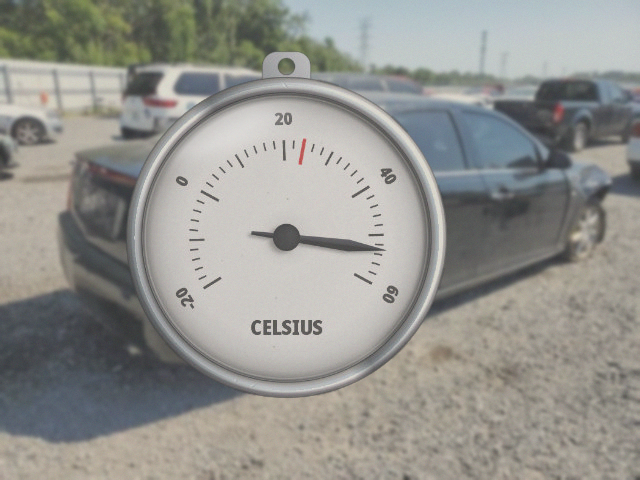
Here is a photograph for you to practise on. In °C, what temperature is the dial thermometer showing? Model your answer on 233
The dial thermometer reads 53
